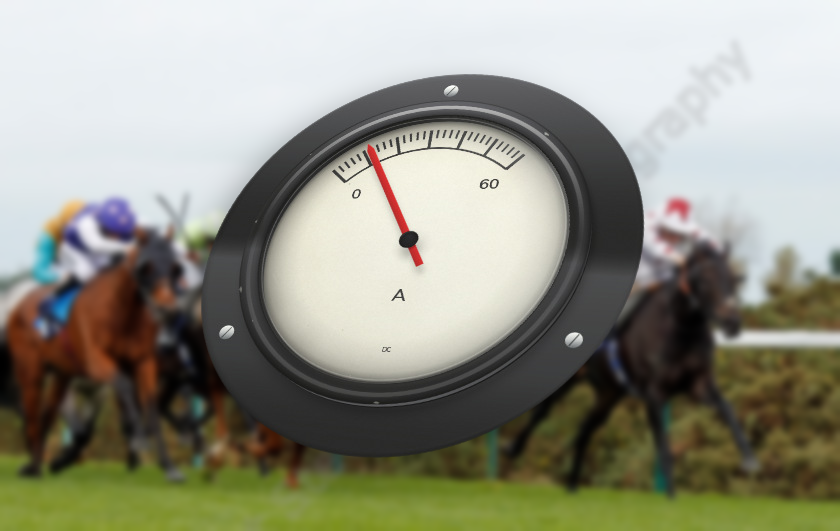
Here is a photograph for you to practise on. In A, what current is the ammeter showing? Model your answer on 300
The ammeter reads 12
